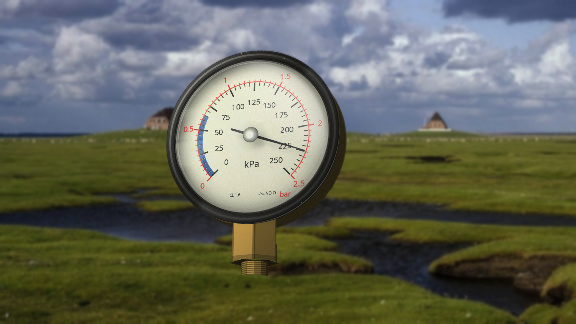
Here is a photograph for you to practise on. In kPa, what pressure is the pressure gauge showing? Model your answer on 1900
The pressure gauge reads 225
